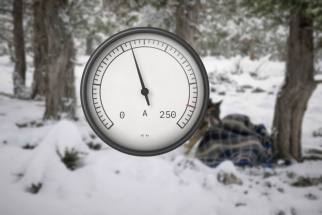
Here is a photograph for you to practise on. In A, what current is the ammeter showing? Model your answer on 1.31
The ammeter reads 110
